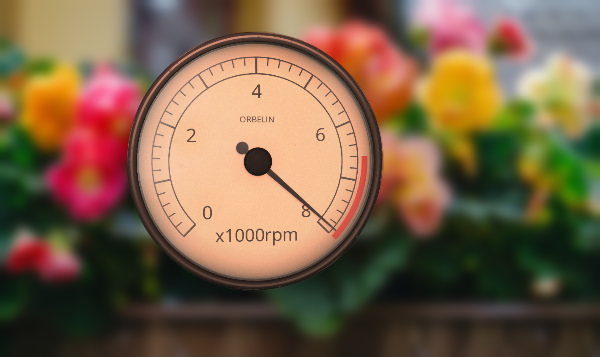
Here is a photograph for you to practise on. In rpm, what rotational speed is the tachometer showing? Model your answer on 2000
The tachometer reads 7900
